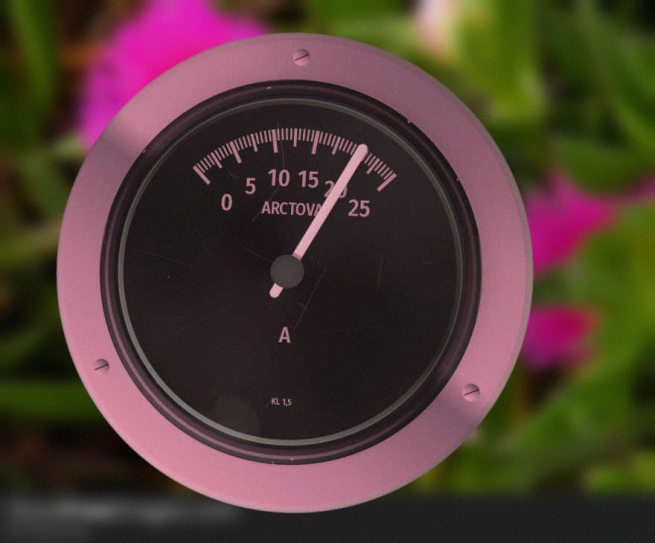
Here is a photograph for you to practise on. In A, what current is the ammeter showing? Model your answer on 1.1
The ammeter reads 20.5
